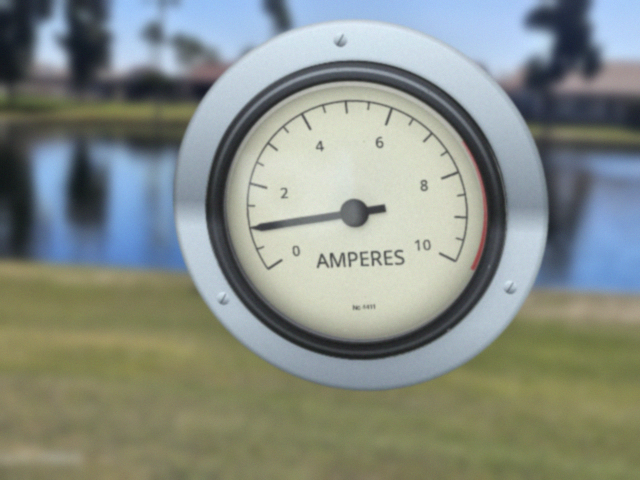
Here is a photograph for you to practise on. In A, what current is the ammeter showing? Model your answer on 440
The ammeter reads 1
